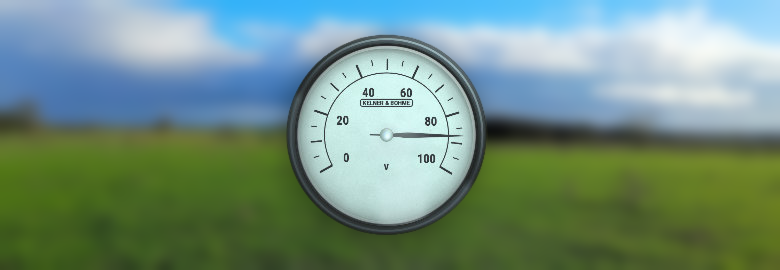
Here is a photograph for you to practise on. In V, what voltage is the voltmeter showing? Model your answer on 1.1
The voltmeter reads 87.5
